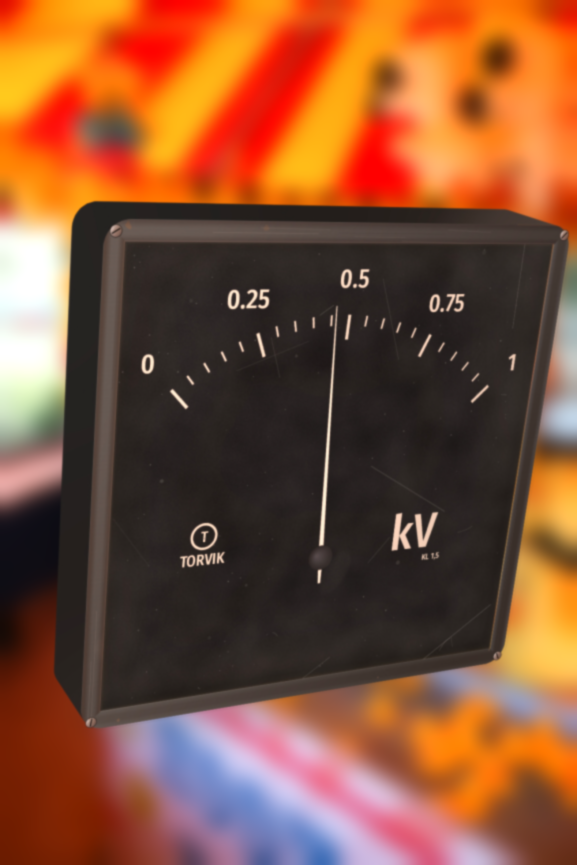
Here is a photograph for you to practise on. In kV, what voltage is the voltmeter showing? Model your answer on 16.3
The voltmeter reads 0.45
